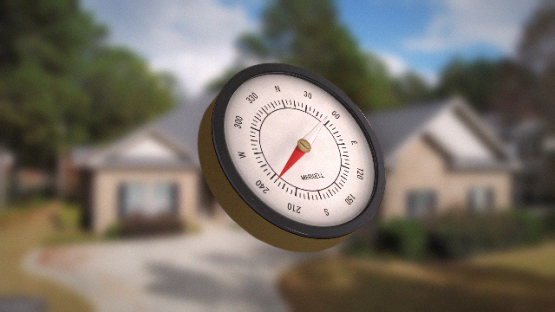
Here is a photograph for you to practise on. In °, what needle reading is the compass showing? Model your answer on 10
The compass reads 235
